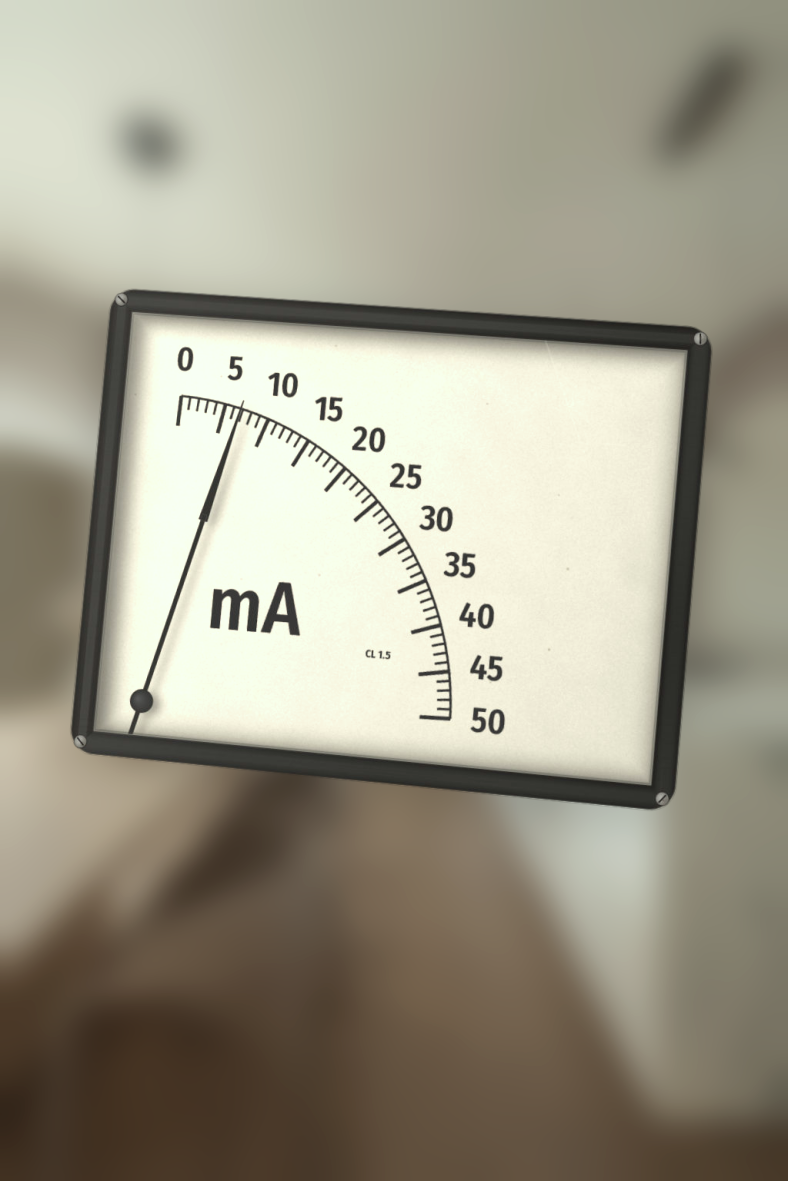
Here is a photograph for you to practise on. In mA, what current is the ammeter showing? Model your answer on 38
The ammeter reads 7
